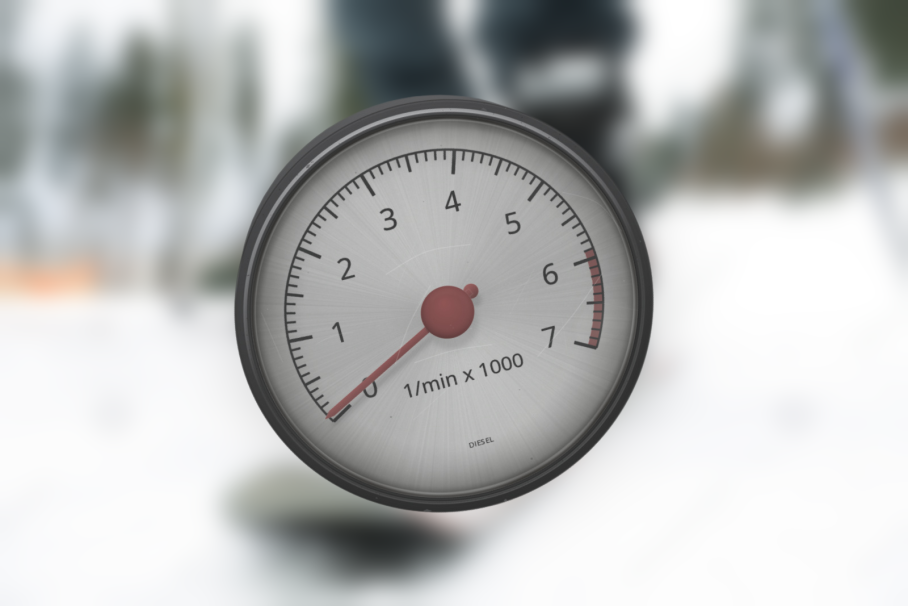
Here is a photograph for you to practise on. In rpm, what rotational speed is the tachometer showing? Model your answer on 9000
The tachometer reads 100
